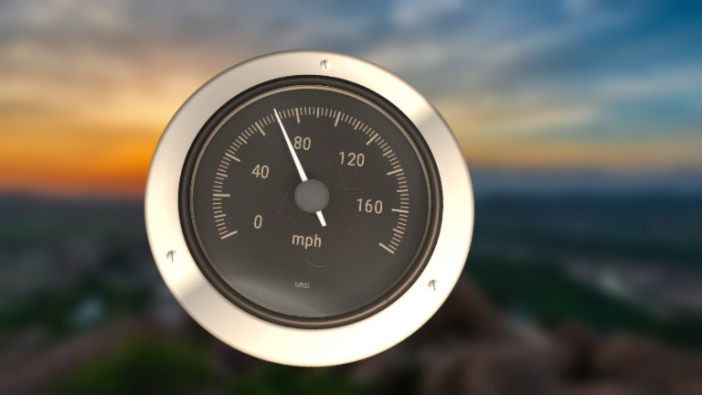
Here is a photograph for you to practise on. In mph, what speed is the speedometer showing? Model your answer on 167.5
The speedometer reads 70
